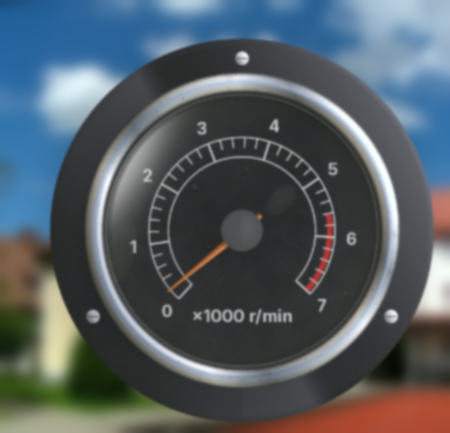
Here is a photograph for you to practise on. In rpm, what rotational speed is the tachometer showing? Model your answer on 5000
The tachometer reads 200
